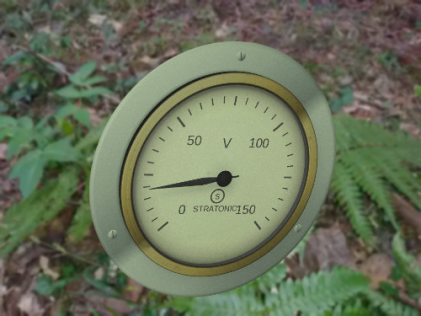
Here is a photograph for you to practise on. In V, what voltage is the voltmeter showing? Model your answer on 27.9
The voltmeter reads 20
